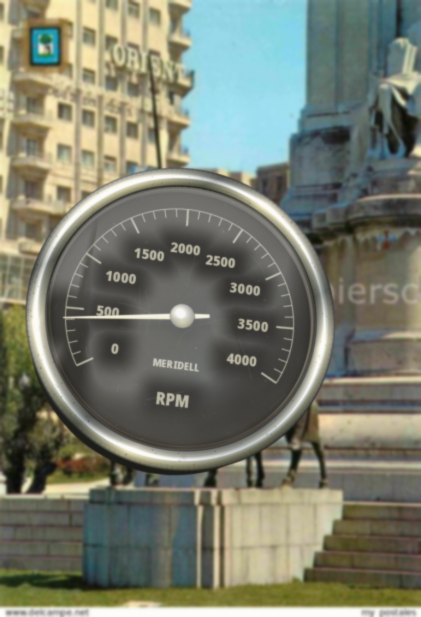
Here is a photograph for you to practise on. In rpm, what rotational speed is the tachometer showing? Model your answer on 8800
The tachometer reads 400
